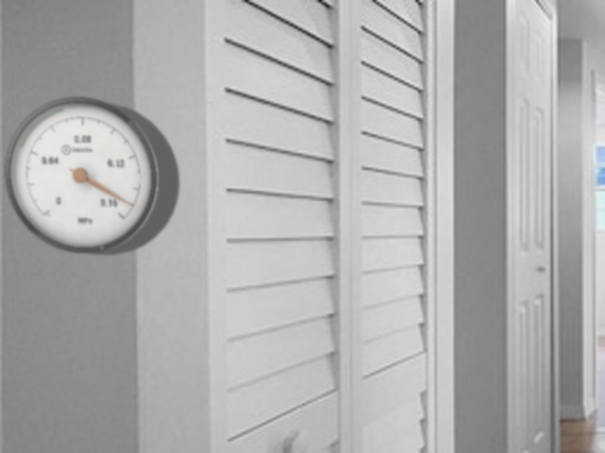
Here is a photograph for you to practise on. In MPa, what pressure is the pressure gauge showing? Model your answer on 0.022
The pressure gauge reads 0.15
